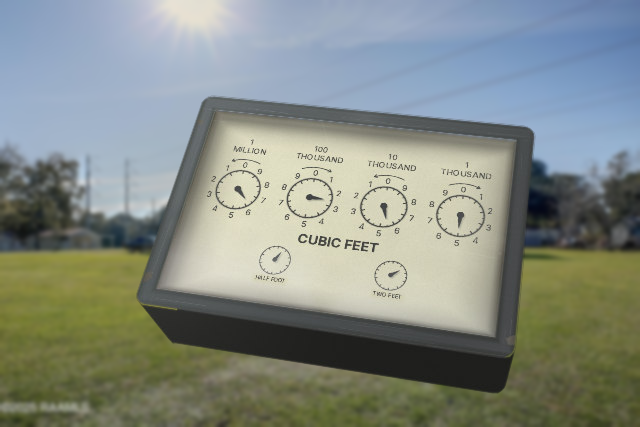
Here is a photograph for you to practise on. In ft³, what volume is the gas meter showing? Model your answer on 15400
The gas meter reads 625500
